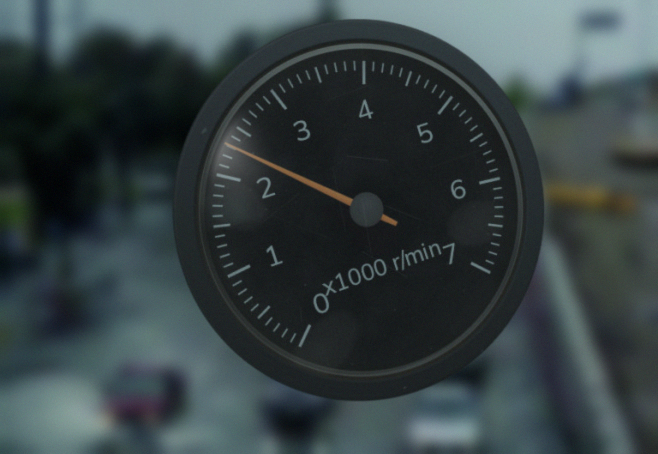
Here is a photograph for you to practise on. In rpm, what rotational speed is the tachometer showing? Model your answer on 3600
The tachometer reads 2300
